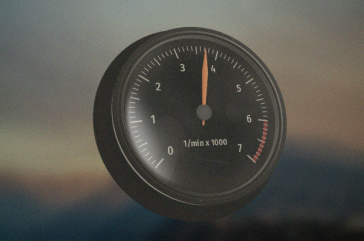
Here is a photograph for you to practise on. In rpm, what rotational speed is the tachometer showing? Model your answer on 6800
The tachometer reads 3700
